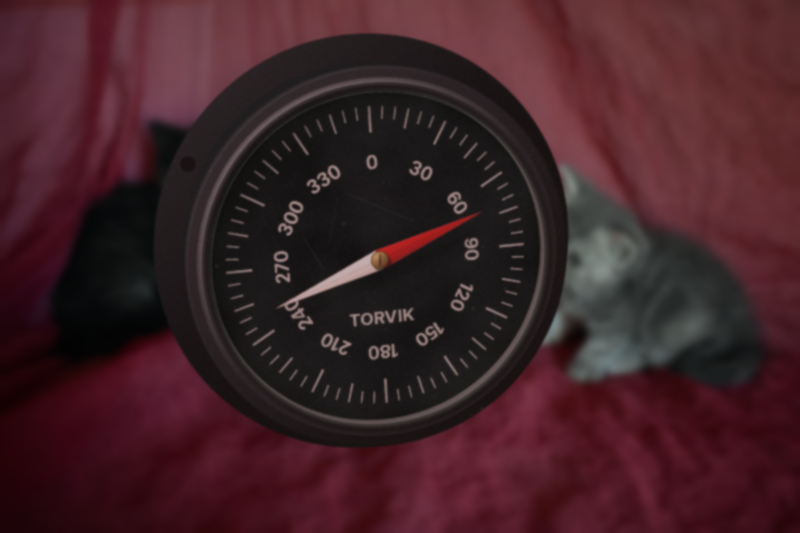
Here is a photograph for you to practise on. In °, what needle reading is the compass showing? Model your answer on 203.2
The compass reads 70
